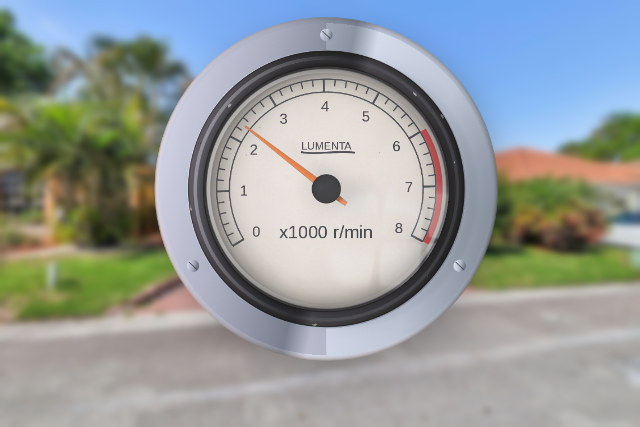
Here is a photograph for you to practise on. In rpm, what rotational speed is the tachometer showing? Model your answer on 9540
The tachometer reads 2300
